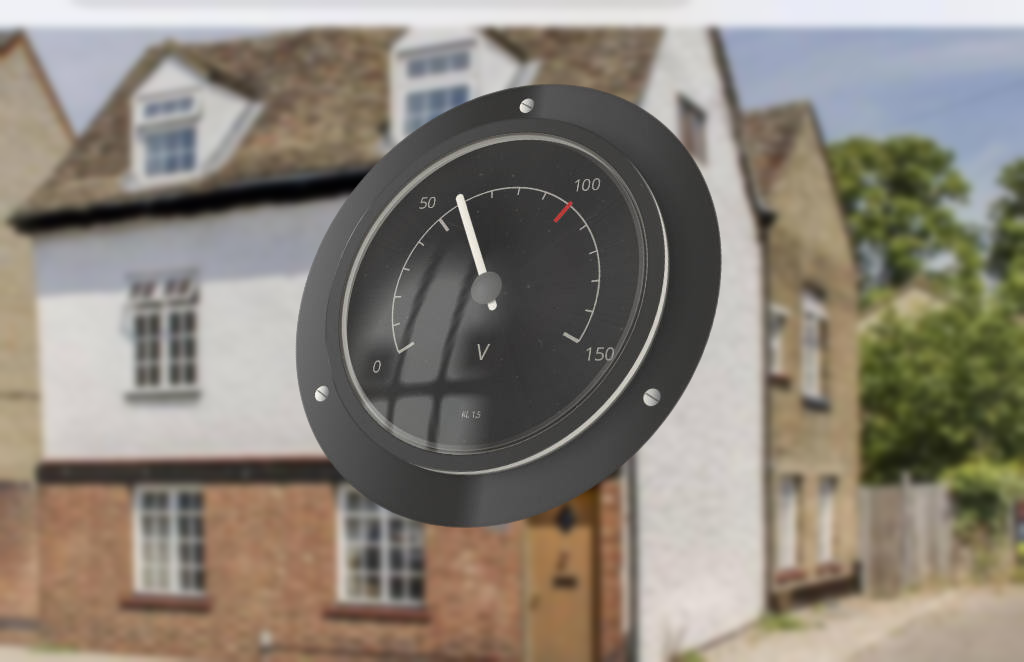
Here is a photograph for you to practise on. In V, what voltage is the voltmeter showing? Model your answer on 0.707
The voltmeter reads 60
